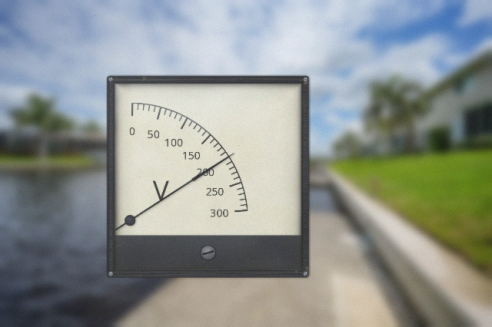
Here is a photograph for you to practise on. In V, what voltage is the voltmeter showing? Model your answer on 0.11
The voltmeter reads 200
